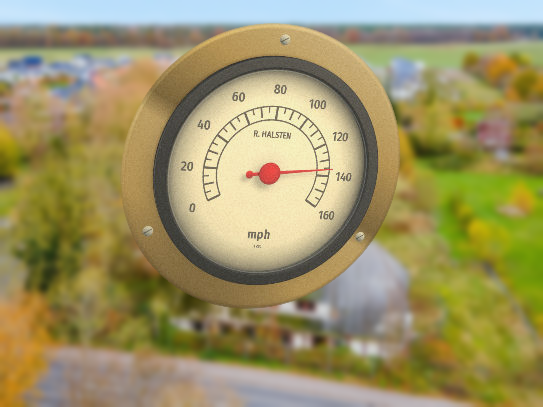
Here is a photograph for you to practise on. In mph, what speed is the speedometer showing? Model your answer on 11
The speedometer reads 135
